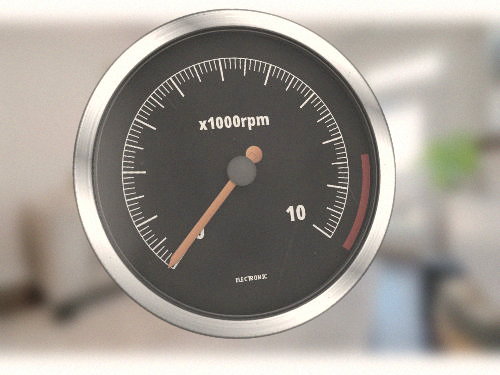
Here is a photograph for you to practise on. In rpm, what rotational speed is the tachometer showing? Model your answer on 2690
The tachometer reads 100
